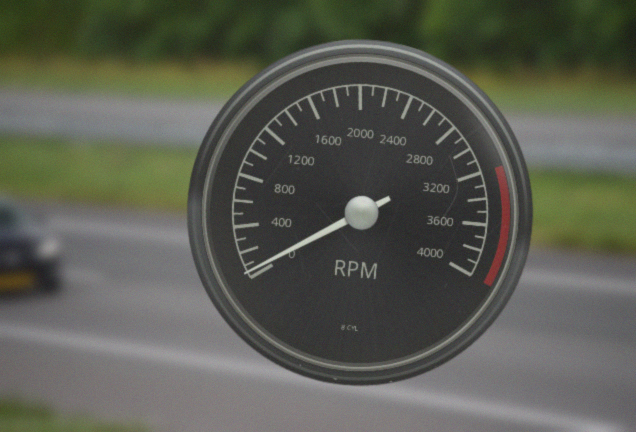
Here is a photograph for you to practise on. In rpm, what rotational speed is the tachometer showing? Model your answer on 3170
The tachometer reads 50
